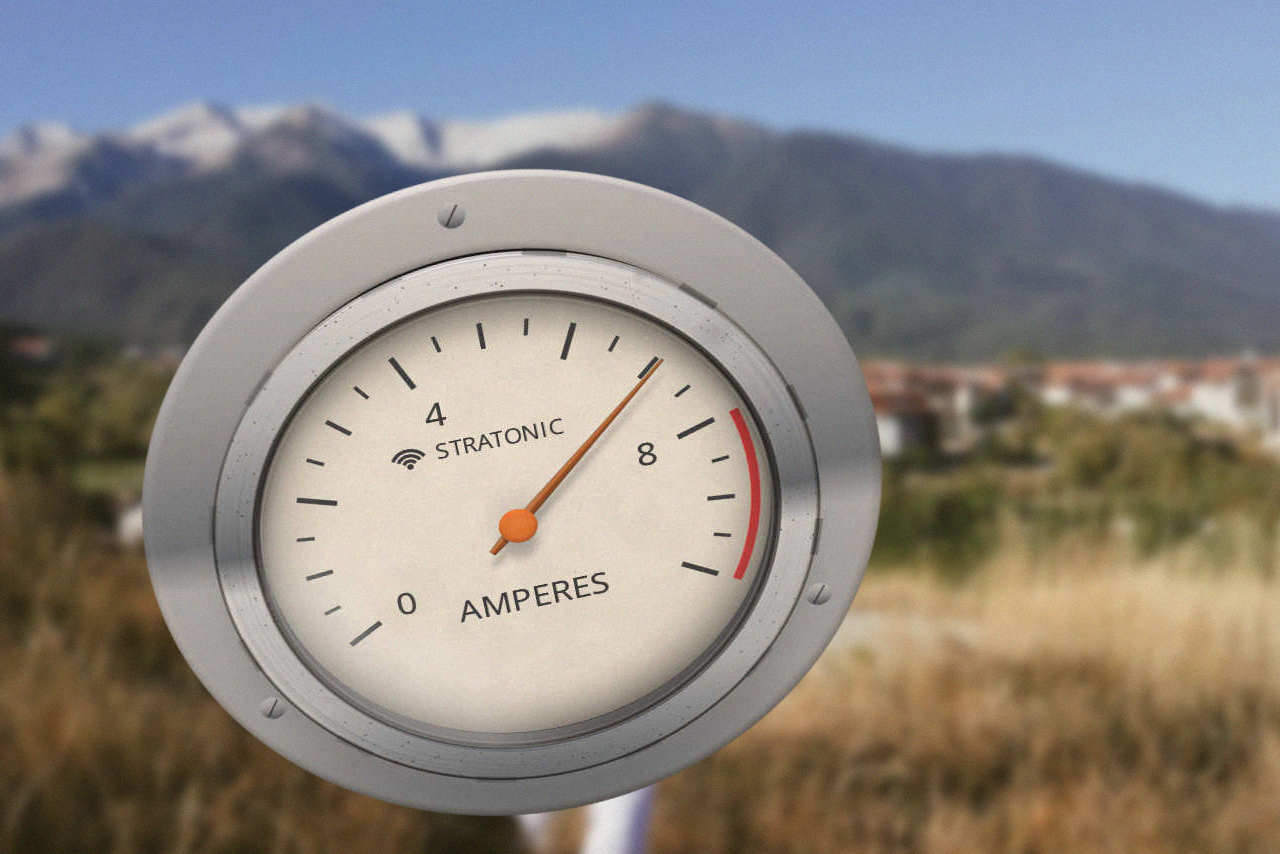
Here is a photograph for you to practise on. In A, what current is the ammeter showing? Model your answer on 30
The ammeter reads 7
